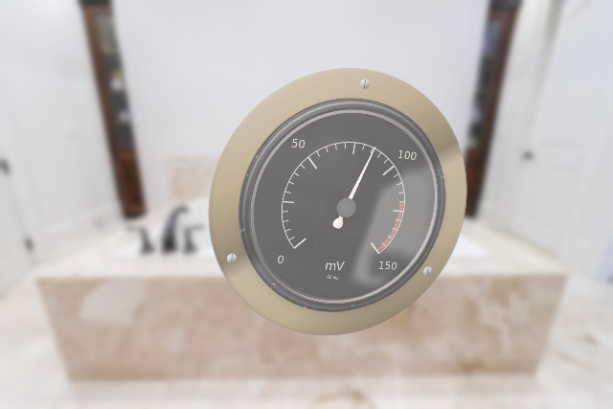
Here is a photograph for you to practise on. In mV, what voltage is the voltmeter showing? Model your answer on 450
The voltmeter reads 85
